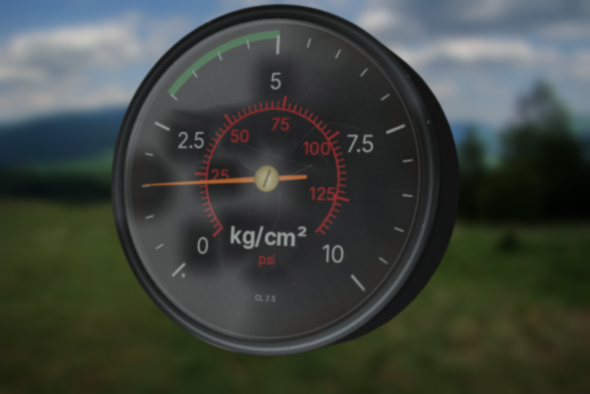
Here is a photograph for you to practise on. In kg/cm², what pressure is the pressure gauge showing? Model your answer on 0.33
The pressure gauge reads 1.5
